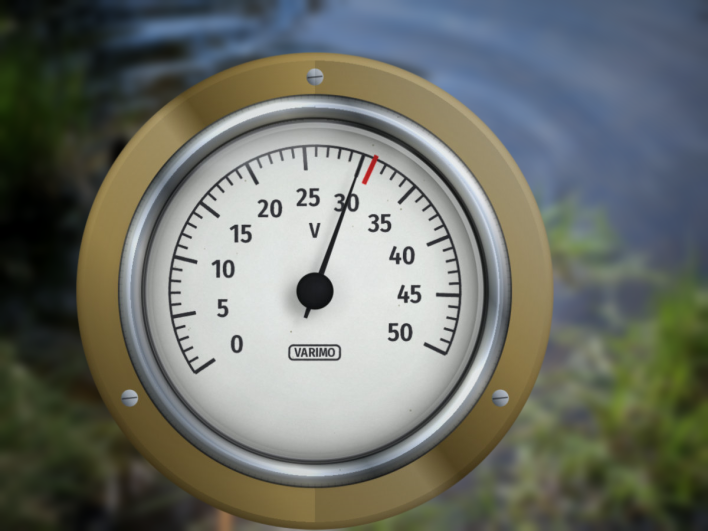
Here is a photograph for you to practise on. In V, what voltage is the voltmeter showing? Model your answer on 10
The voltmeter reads 30
